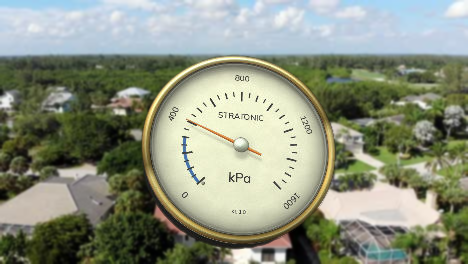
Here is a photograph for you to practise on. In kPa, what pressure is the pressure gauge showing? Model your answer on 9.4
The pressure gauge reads 400
